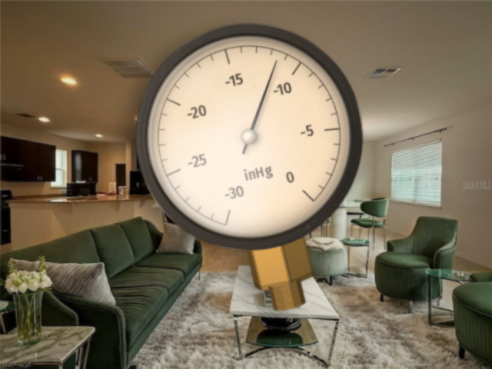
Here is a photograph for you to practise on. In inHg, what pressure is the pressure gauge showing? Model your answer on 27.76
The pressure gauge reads -11.5
